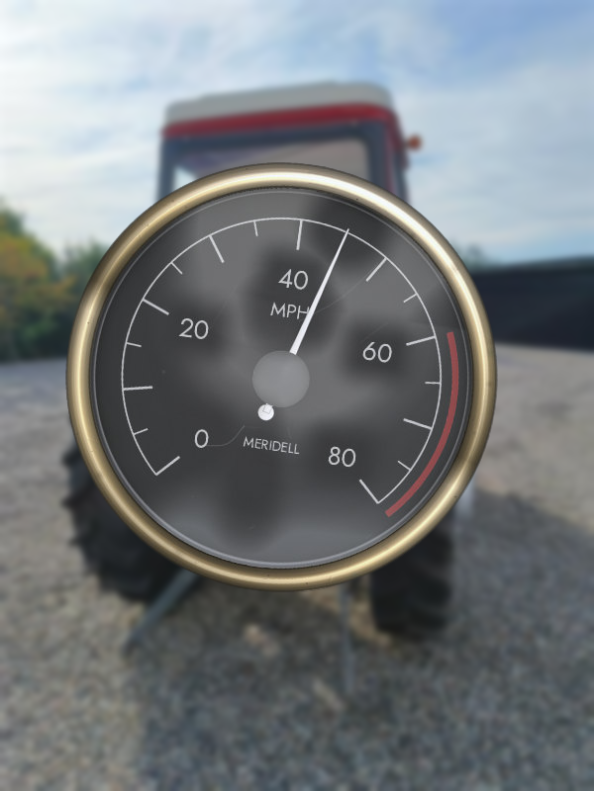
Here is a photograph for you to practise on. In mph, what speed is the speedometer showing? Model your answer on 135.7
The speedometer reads 45
